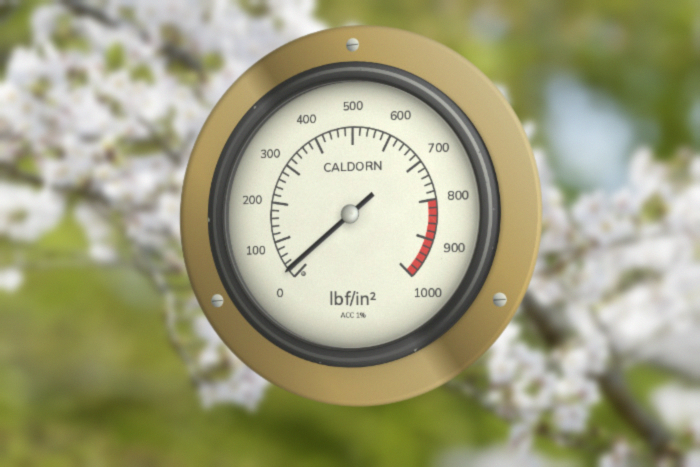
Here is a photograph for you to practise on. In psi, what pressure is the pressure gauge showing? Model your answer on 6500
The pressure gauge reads 20
